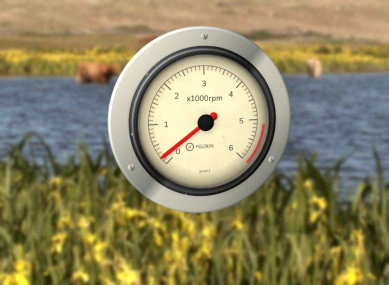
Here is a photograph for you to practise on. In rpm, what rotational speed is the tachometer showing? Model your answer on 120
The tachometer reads 200
